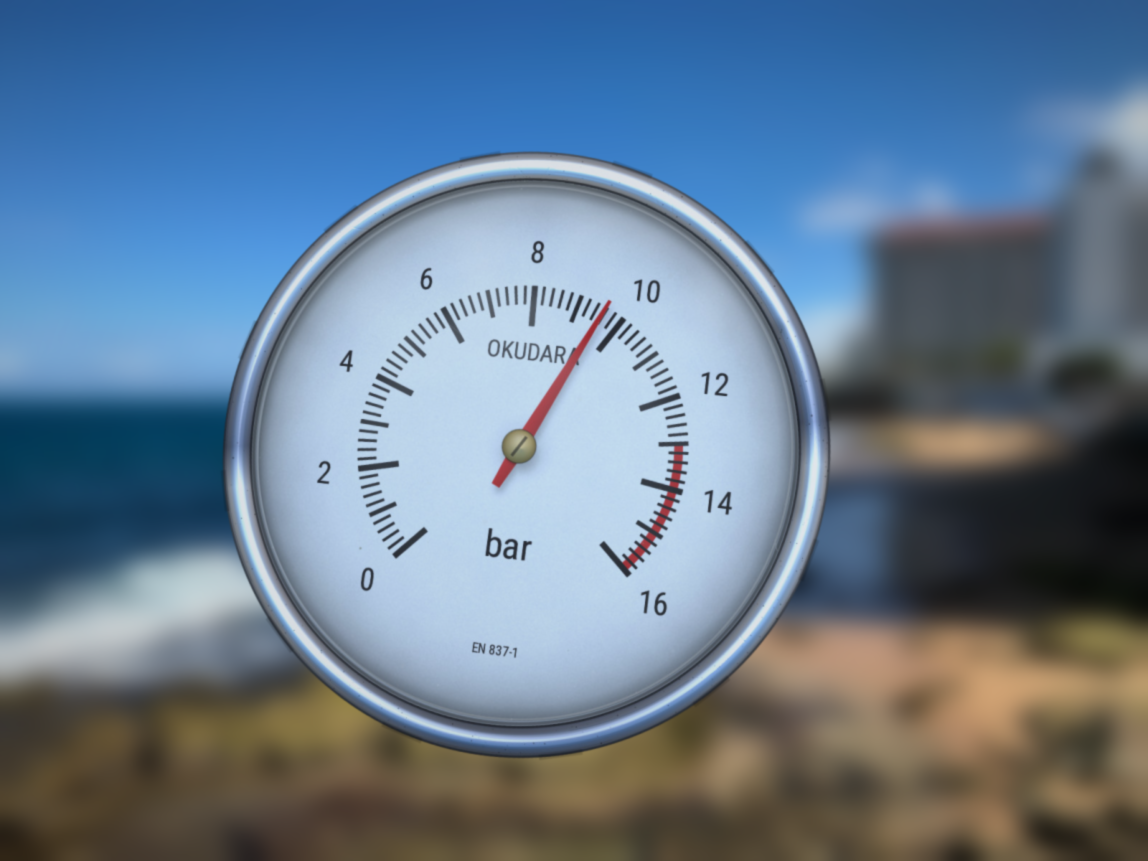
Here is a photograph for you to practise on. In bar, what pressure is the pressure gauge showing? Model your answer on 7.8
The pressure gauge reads 9.6
